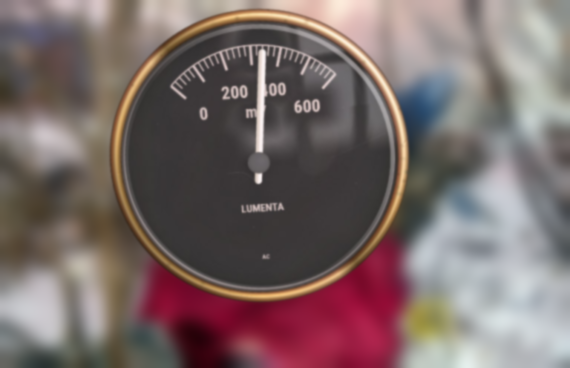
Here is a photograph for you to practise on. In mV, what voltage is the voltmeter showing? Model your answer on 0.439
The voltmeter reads 340
